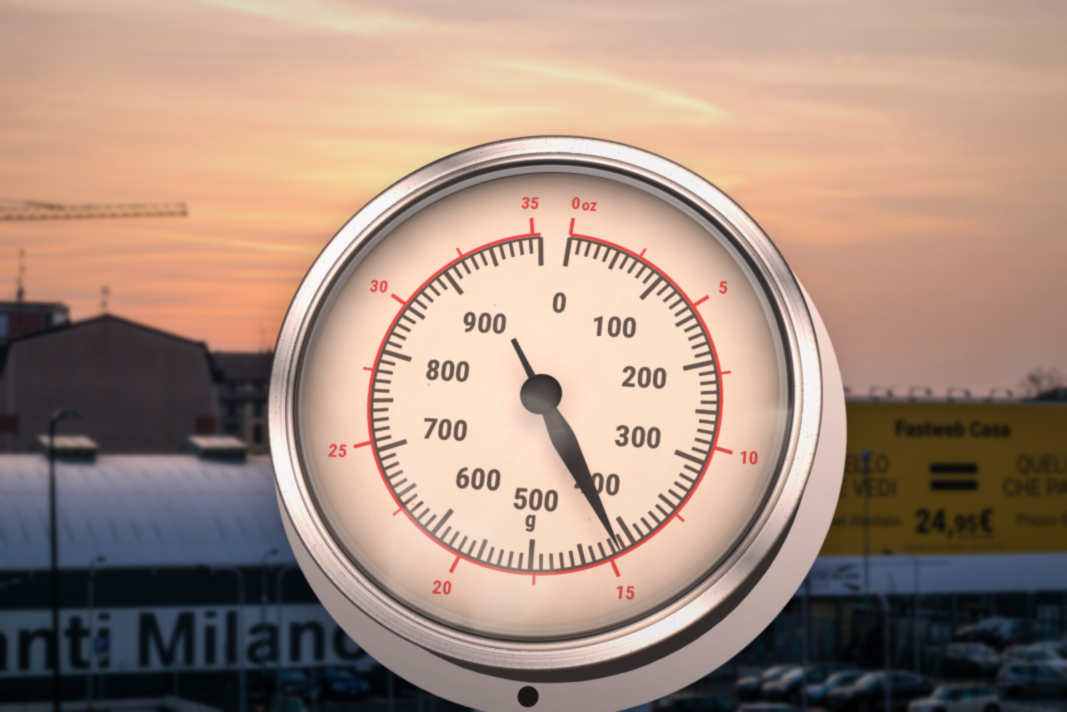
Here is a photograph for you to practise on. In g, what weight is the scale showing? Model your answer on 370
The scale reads 415
